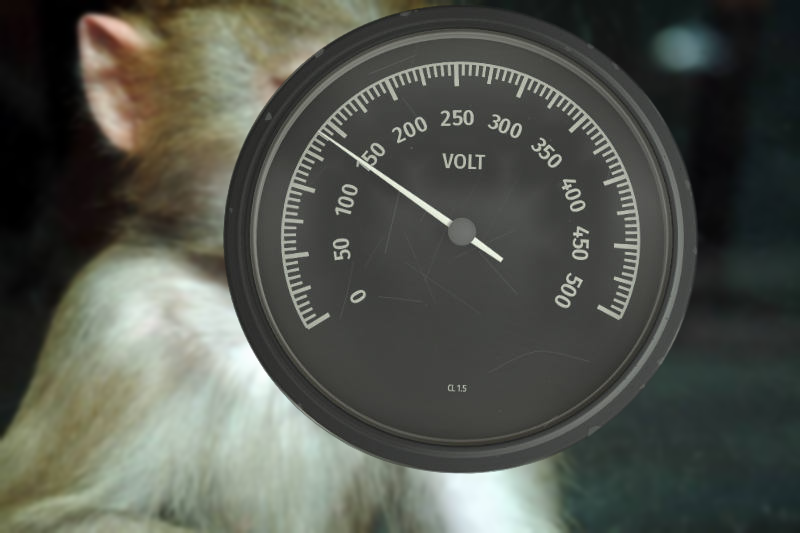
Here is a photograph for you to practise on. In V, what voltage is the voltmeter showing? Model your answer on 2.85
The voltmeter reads 140
